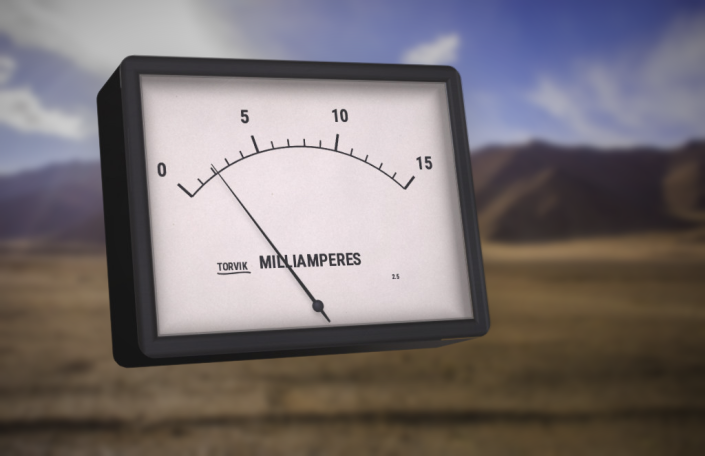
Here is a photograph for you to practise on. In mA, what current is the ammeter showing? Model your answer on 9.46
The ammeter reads 2
